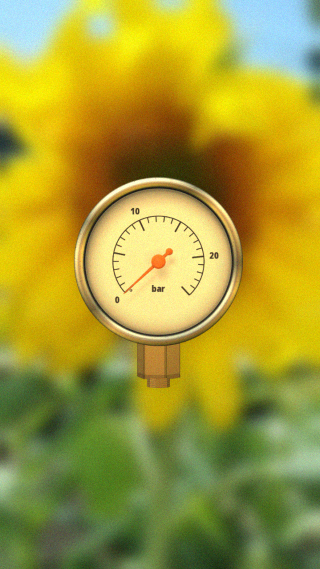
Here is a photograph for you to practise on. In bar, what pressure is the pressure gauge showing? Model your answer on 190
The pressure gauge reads 0
